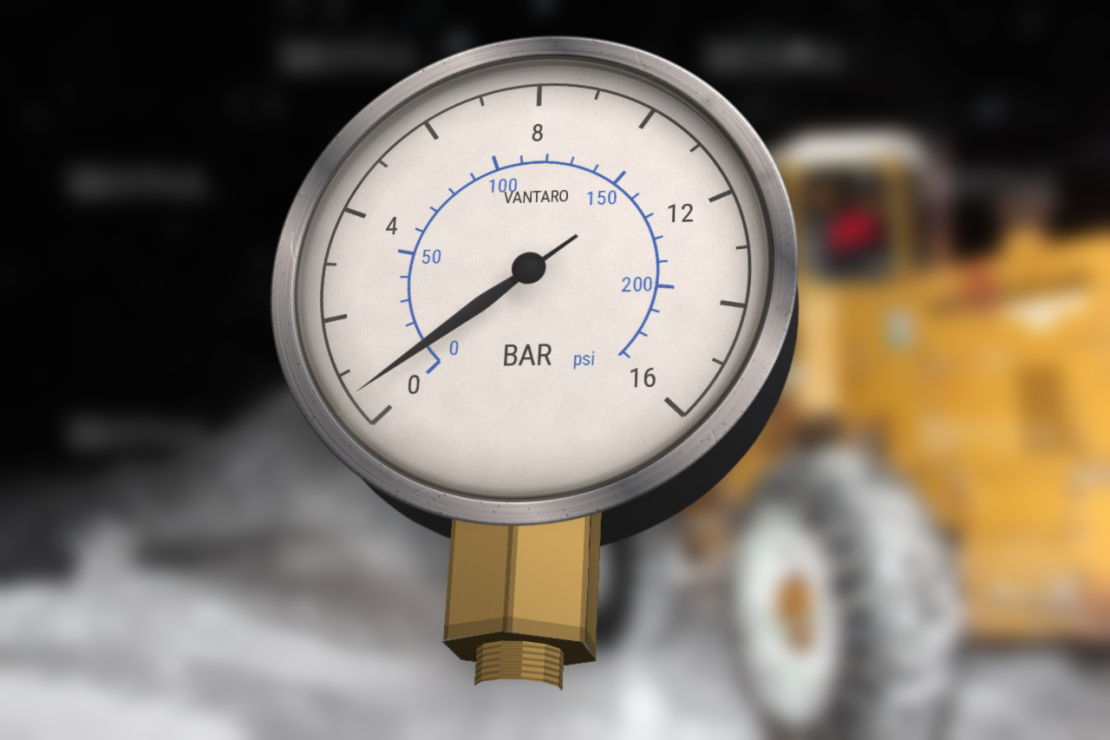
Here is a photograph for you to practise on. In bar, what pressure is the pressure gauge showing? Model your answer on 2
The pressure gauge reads 0.5
